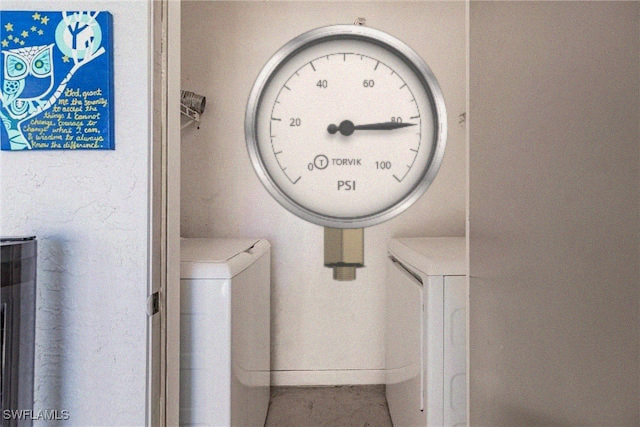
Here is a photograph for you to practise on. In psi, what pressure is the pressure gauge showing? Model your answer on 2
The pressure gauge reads 82.5
